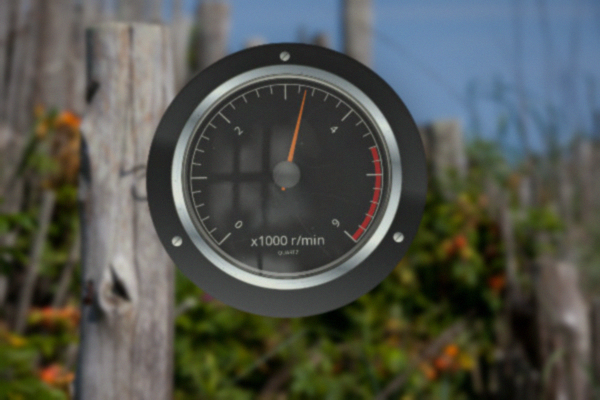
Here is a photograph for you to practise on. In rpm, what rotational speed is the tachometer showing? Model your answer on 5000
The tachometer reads 3300
